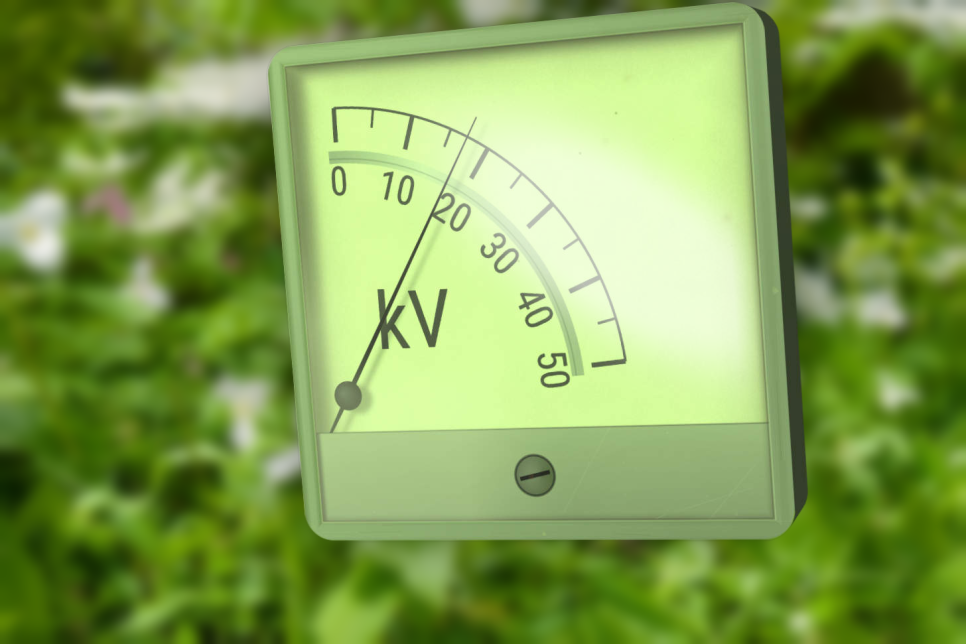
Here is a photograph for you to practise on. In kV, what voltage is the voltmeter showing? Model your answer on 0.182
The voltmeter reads 17.5
